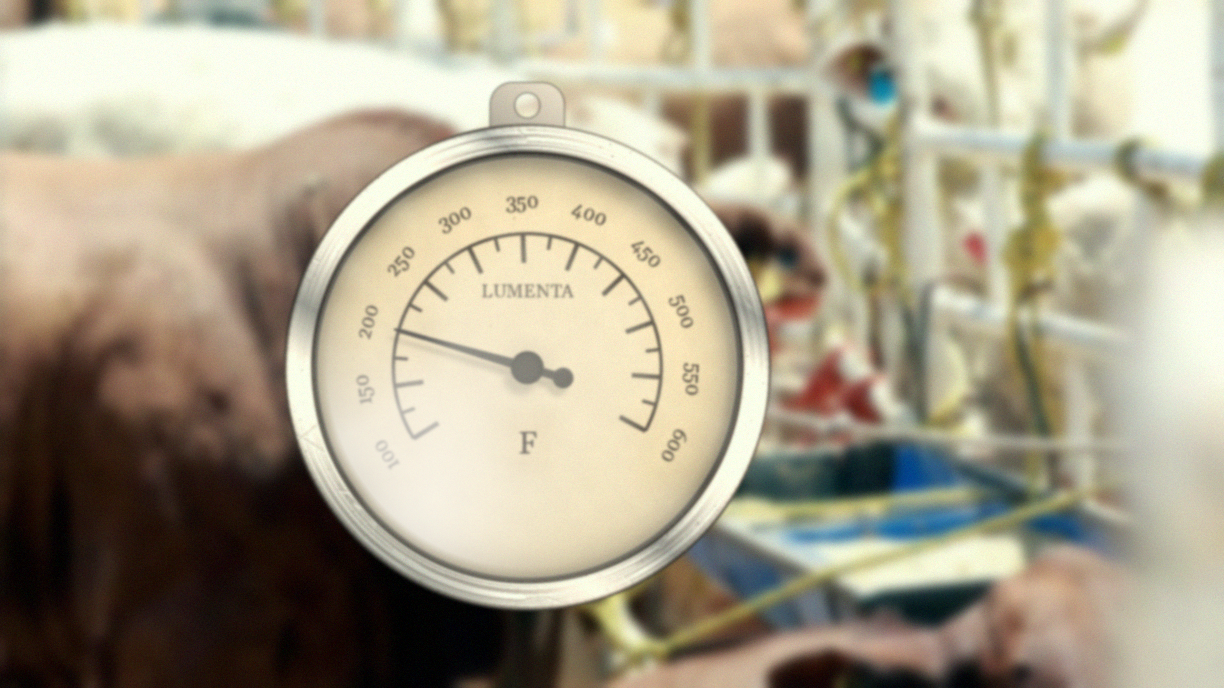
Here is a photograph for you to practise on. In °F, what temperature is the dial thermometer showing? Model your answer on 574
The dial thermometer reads 200
